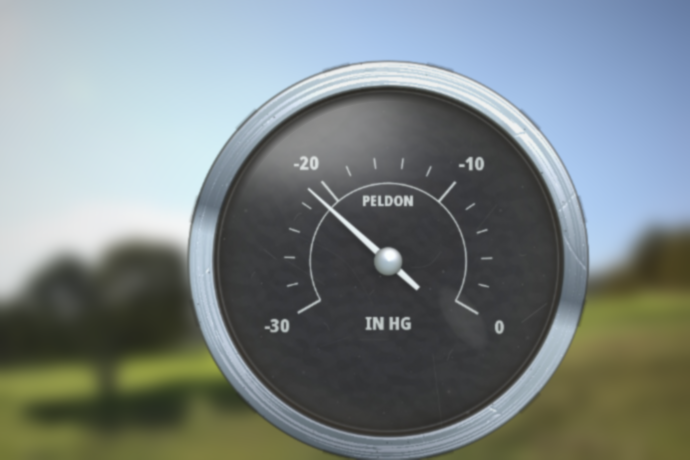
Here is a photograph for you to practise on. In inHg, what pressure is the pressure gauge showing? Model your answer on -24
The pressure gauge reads -21
